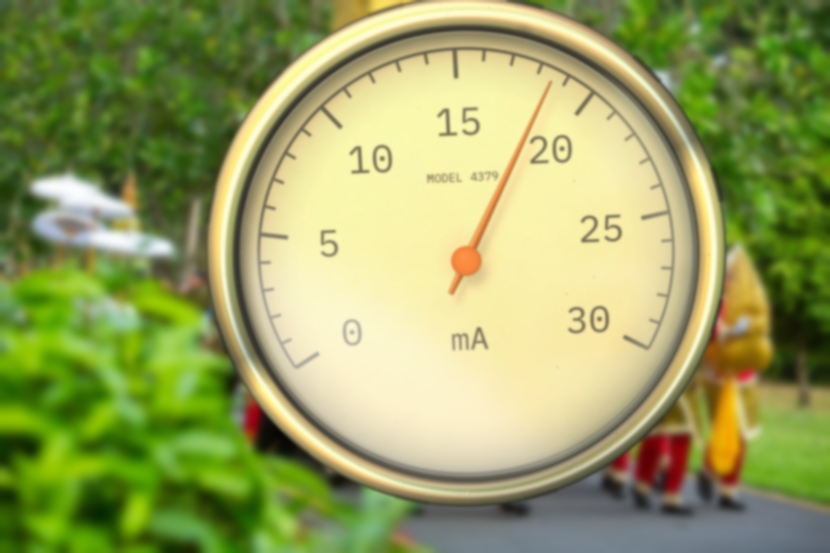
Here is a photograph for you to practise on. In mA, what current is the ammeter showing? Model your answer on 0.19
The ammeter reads 18.5
